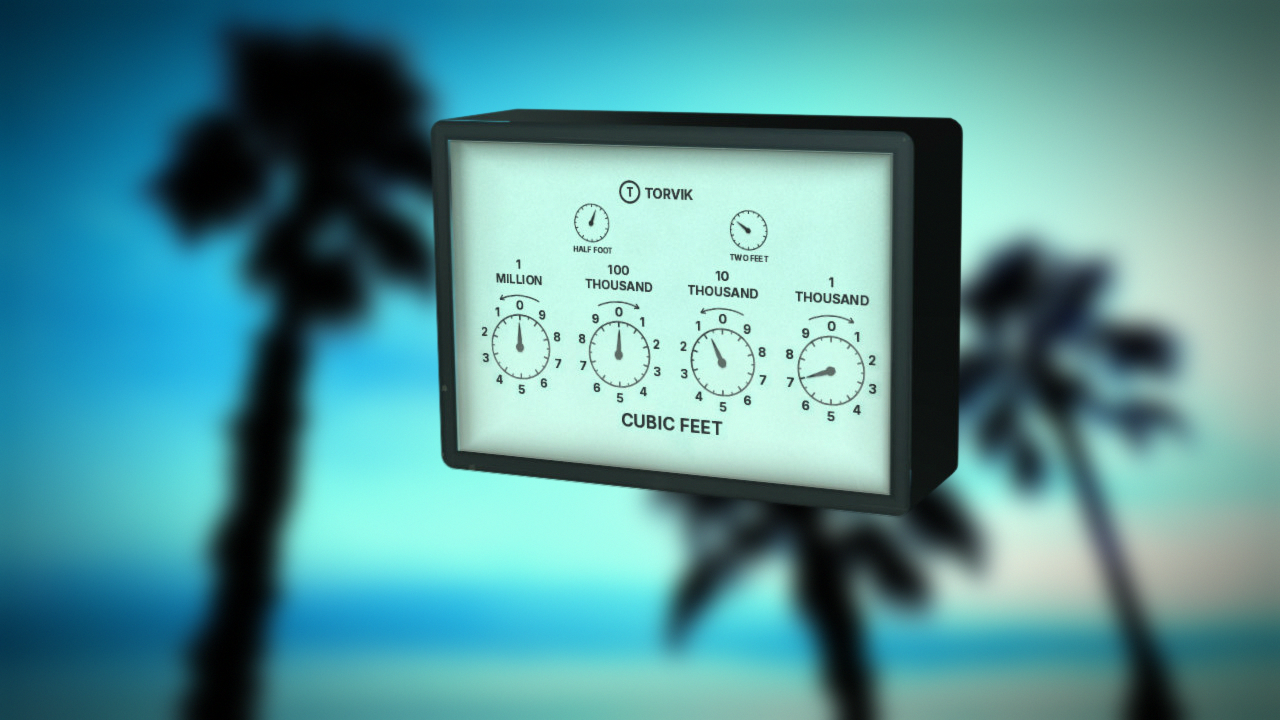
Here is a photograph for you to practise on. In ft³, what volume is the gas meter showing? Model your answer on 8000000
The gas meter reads 700
